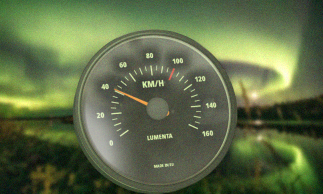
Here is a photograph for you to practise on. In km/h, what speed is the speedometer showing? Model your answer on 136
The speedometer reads 40
